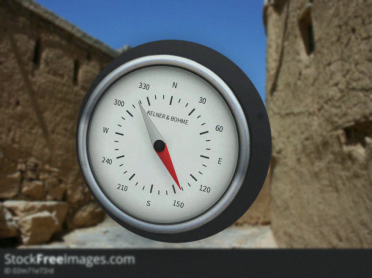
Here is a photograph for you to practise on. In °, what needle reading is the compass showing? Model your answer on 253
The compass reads 140
